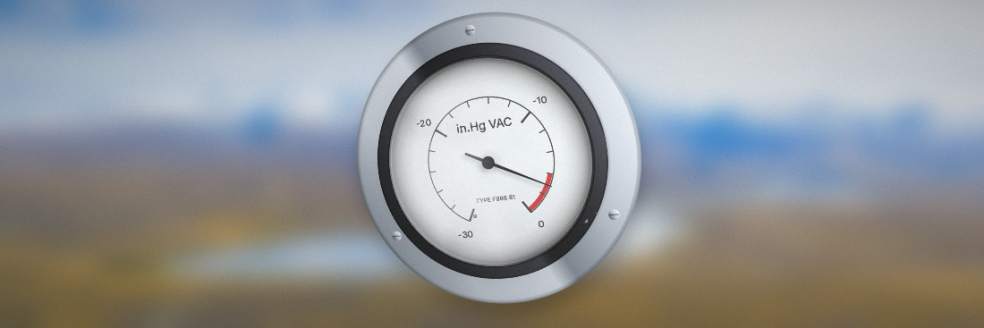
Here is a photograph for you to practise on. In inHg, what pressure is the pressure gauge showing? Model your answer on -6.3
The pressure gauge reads -3
